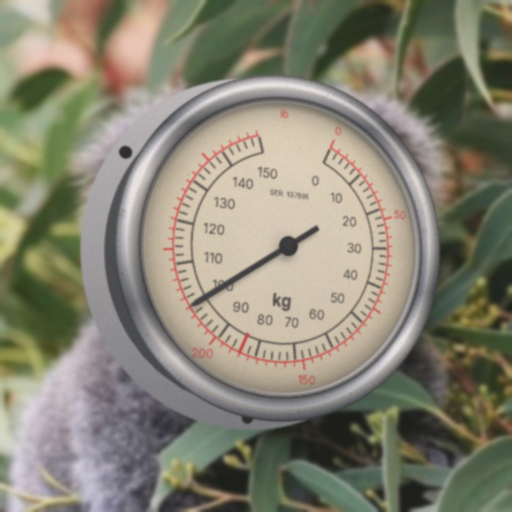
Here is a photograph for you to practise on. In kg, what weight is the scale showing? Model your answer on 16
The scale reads 100
